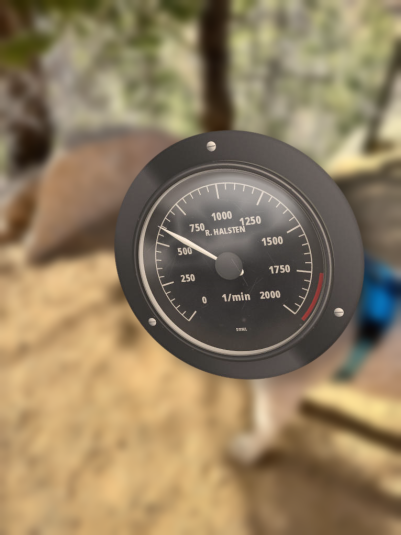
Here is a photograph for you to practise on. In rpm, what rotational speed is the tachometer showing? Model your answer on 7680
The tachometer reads 600
